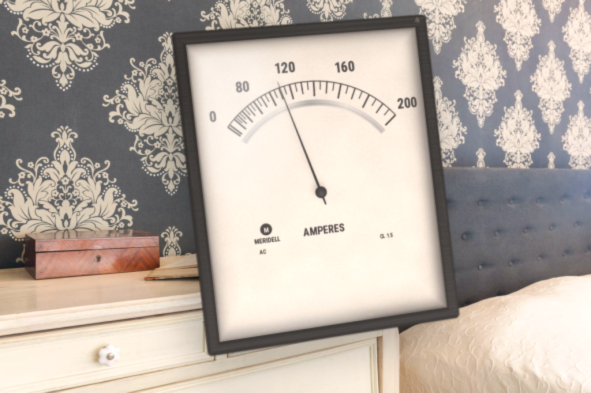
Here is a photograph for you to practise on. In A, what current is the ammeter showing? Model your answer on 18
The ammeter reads 110
